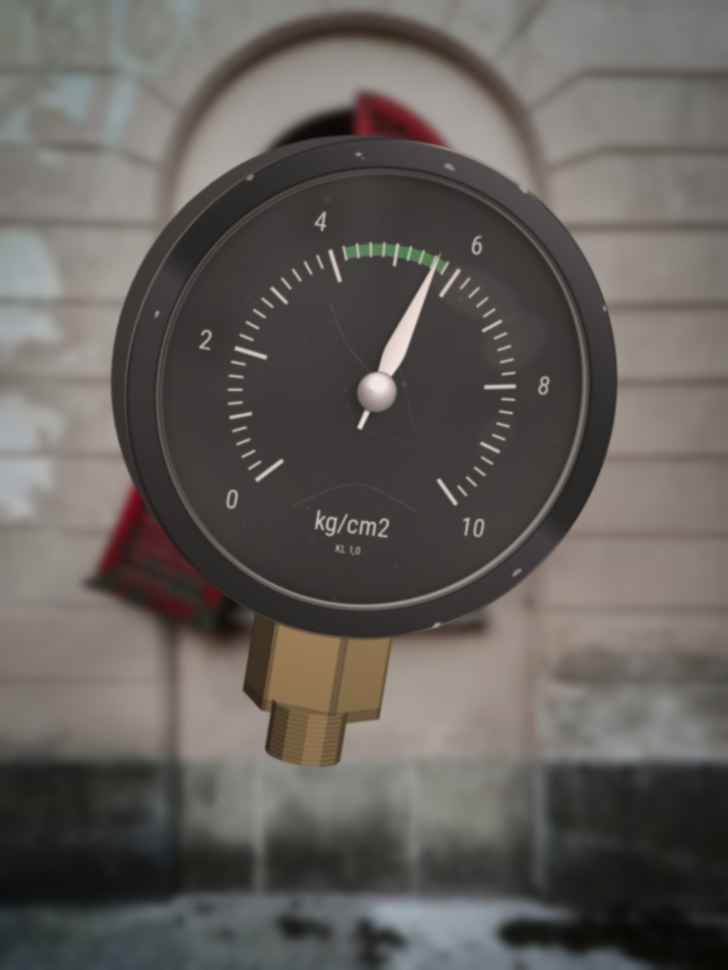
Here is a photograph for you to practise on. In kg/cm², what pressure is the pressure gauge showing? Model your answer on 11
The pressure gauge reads 5.6
